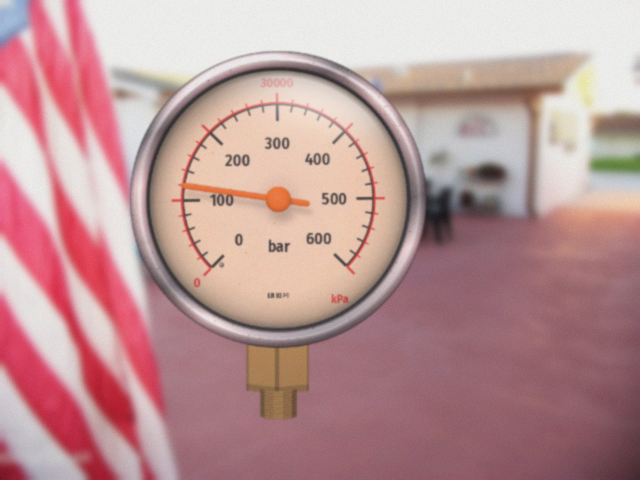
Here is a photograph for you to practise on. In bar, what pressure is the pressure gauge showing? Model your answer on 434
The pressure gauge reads 120
